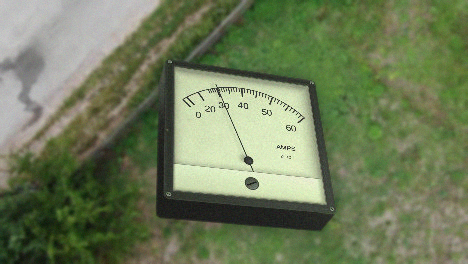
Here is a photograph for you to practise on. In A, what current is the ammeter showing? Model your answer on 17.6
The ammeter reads 30
